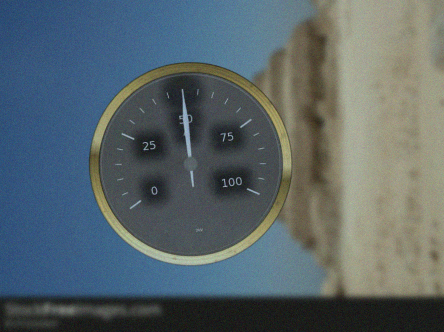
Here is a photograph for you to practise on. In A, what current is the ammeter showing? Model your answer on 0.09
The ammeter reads 50
